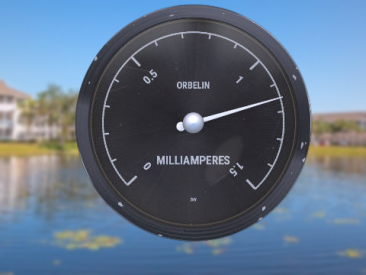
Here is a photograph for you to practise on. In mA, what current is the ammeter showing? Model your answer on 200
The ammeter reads 1.15
